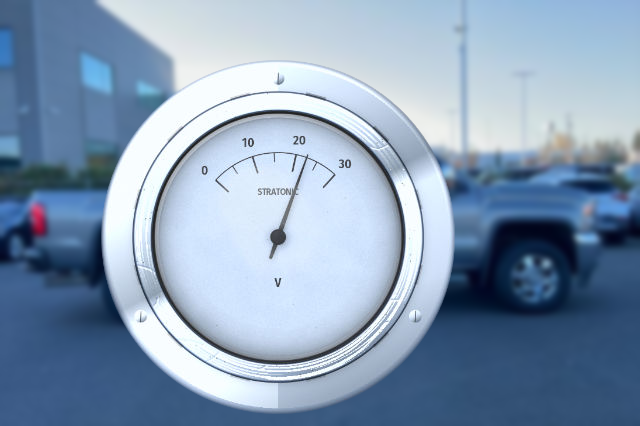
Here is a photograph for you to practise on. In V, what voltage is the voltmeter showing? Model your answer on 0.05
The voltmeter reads 22.5
